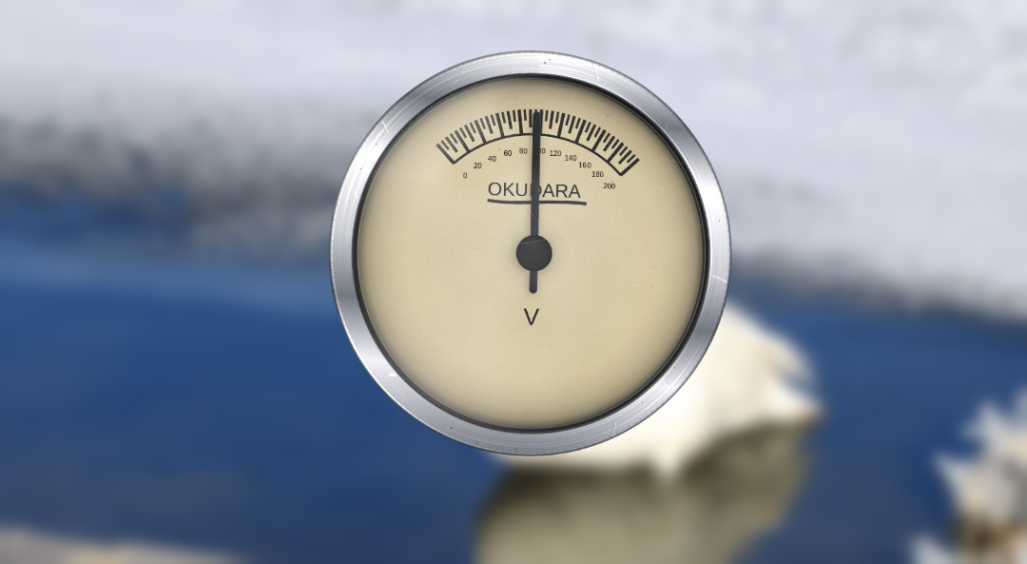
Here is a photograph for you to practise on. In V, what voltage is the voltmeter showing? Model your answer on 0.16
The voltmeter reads 95
